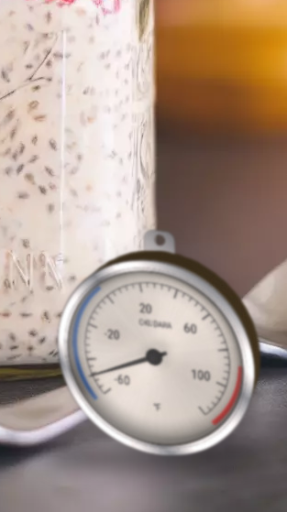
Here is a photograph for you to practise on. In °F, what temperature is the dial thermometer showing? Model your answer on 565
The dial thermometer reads -48
